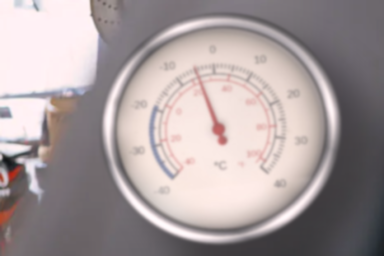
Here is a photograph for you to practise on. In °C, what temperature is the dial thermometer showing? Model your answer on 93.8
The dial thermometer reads -5
